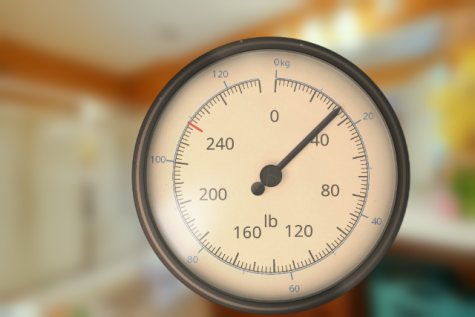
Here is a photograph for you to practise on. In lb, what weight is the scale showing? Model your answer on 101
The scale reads 34
